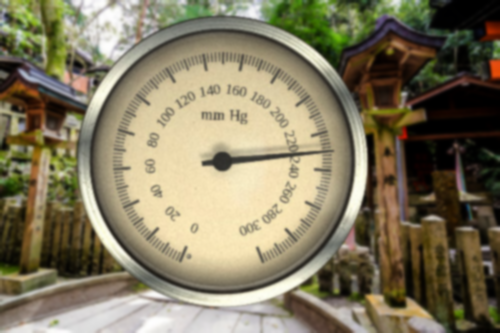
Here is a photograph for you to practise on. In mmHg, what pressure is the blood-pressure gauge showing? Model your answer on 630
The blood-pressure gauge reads 230
